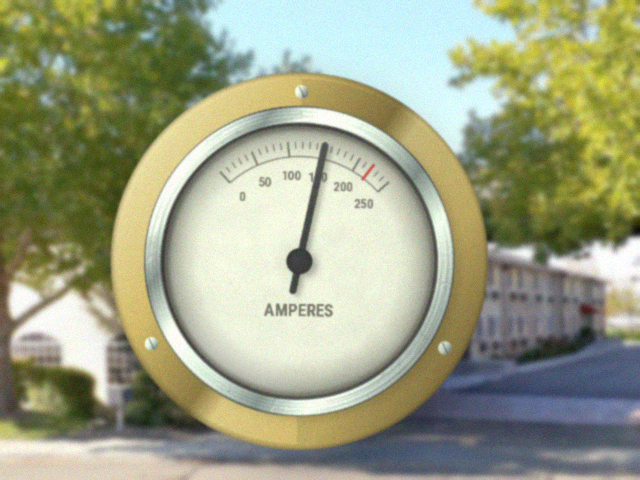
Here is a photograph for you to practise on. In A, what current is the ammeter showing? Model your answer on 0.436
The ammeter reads 150
